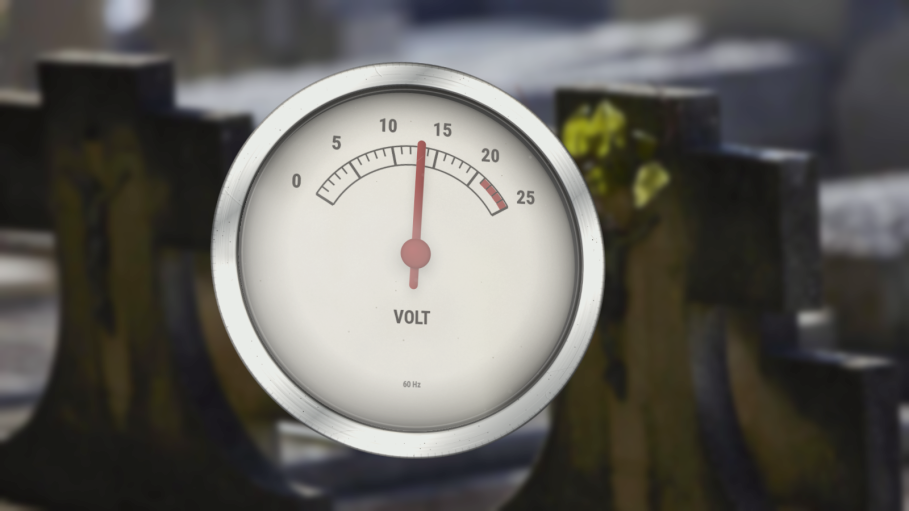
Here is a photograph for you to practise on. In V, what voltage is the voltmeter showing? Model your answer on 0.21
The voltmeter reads 13
